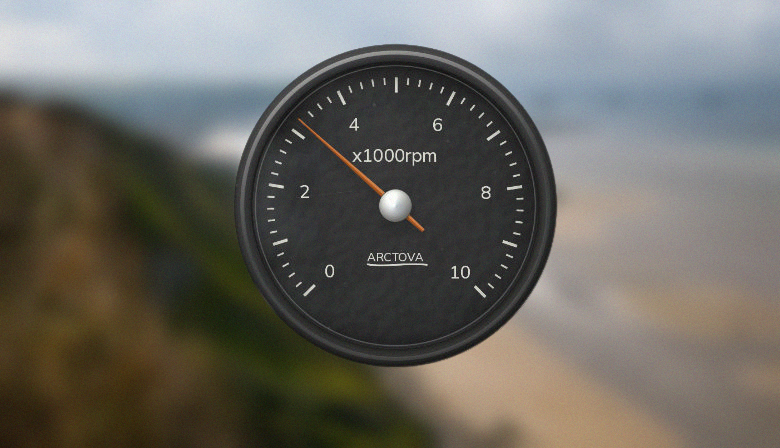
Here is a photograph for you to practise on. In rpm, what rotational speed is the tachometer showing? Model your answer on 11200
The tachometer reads 3200
